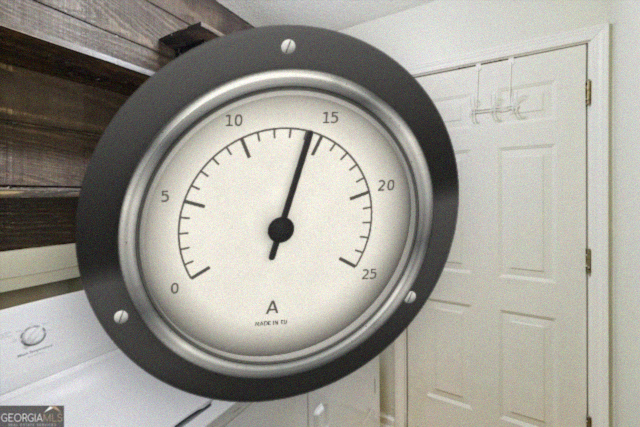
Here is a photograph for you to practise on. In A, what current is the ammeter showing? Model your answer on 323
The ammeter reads 14
